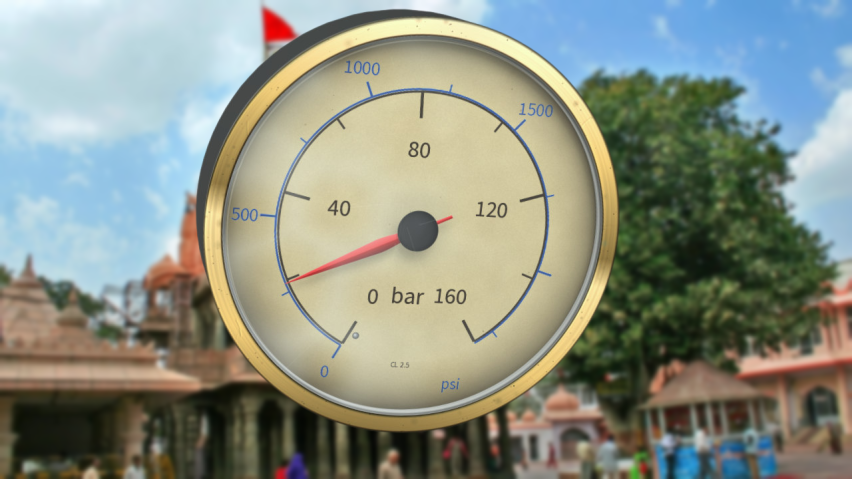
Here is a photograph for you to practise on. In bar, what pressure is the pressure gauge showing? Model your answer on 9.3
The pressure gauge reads 20
